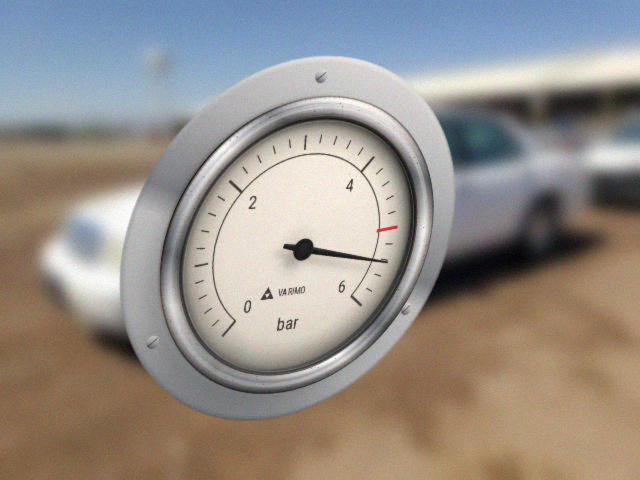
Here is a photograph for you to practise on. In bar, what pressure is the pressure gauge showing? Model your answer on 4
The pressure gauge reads 5.4
